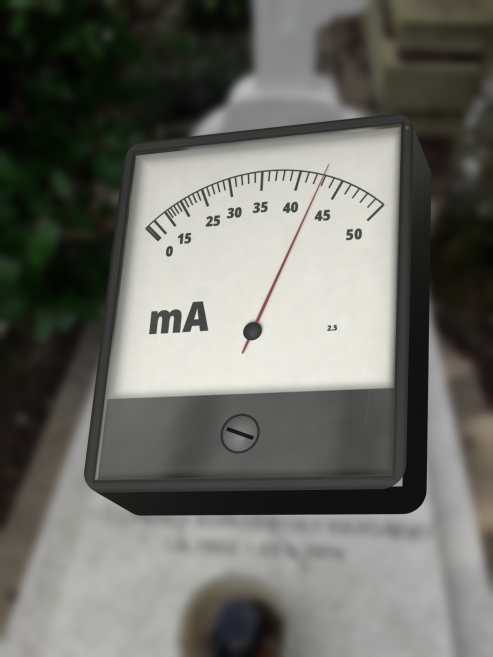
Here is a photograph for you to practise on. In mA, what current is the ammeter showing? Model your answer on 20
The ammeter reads 43
